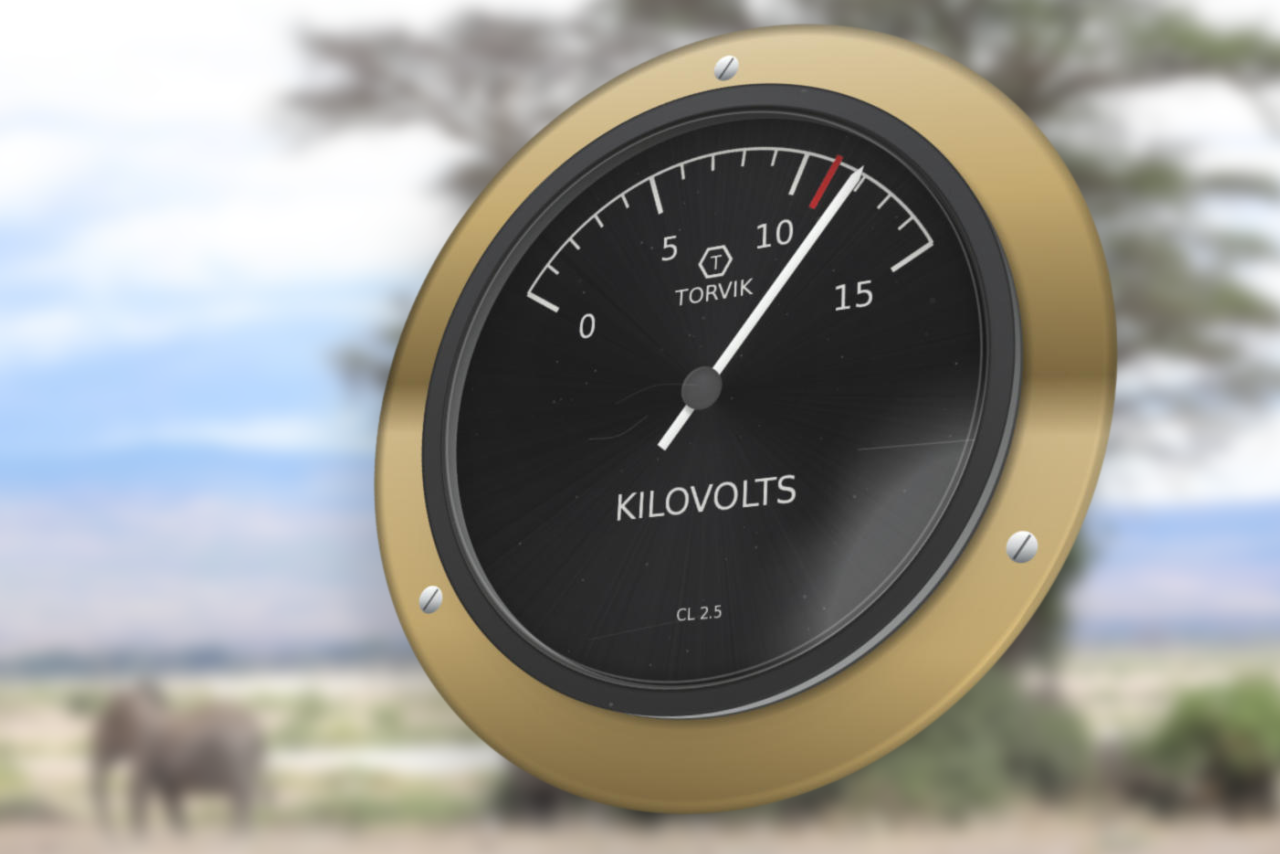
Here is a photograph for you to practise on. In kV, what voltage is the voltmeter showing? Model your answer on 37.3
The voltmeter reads 12
